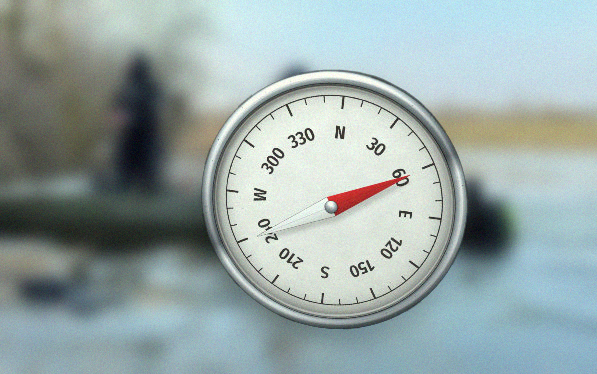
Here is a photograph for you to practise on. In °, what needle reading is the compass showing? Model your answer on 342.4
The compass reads 60
